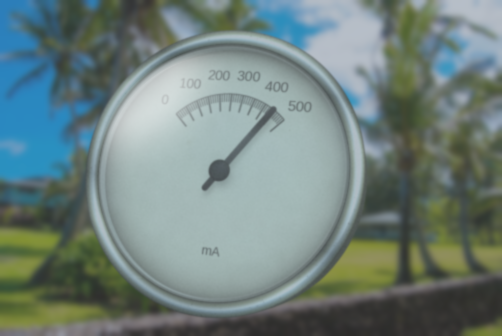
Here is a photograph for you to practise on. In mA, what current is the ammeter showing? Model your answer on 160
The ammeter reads 450
